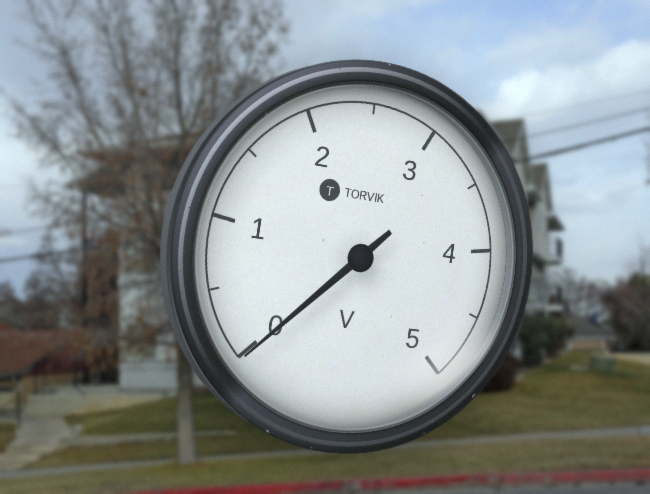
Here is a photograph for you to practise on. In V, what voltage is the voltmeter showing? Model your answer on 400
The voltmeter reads 0
